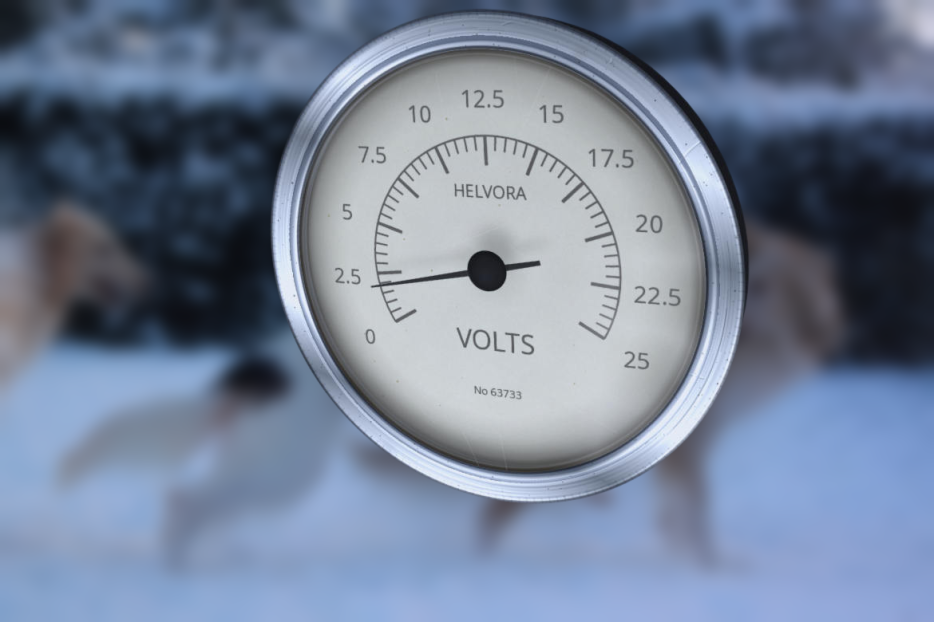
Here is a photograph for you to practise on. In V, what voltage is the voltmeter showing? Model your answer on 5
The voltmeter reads 2
